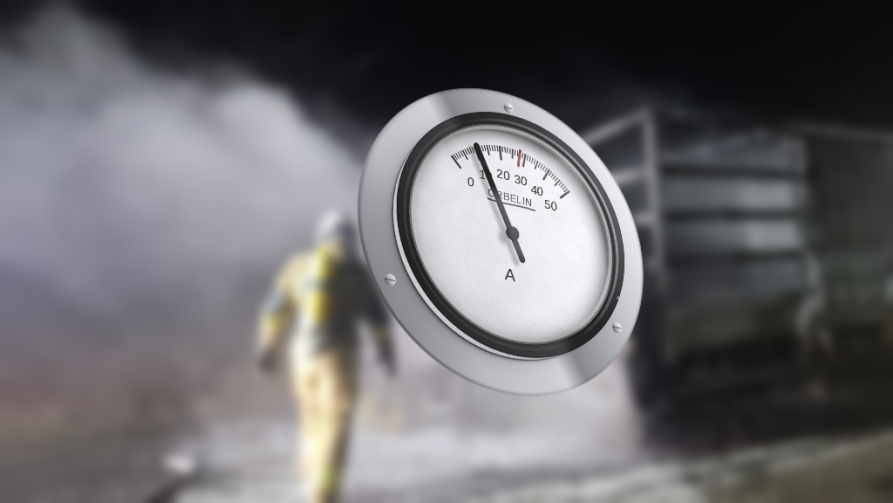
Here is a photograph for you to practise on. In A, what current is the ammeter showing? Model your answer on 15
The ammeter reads 10
